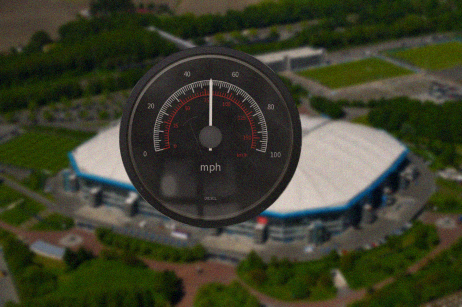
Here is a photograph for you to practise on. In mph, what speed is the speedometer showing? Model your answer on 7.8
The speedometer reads 50
